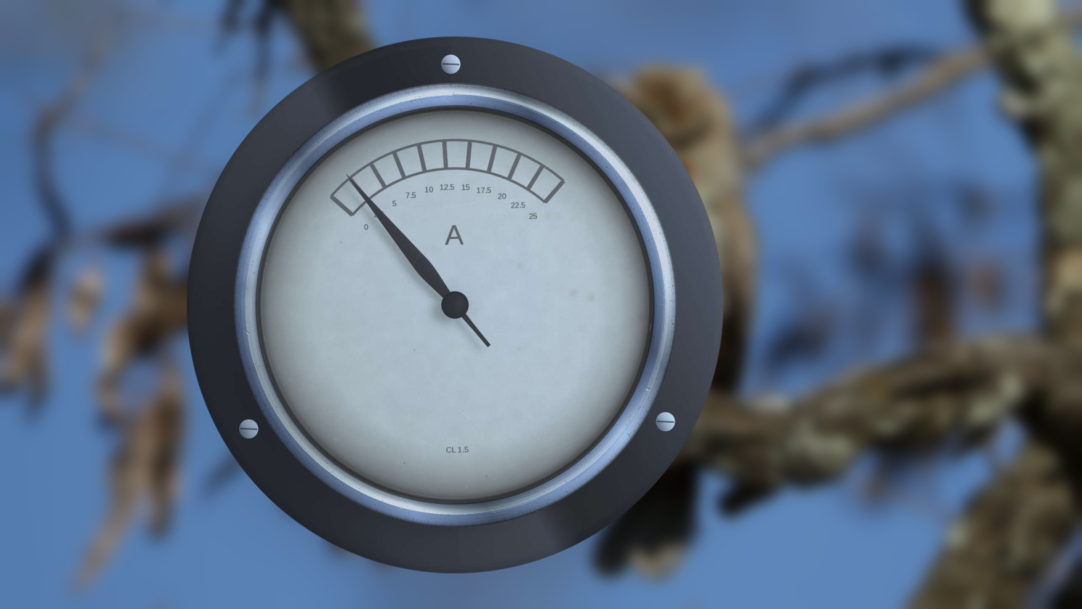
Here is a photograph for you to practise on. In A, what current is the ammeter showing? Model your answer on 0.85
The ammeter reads 2.5
